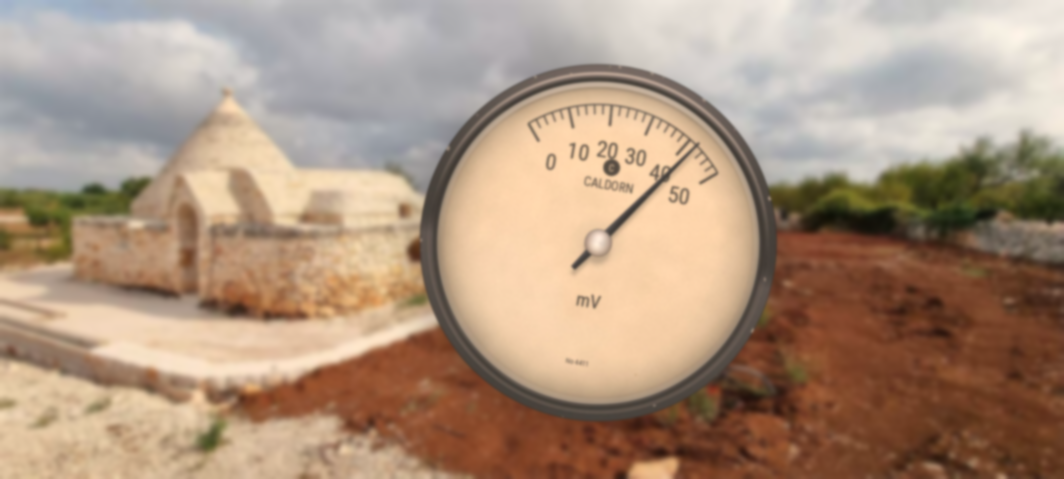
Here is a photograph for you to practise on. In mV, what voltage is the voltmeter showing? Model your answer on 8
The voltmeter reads 42
